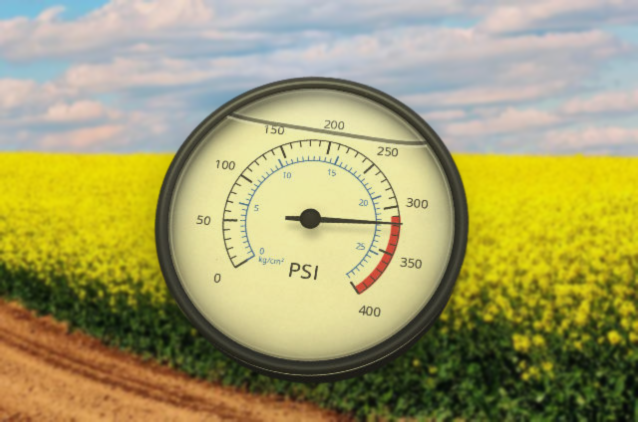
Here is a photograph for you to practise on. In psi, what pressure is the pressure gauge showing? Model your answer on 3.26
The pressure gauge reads 320
